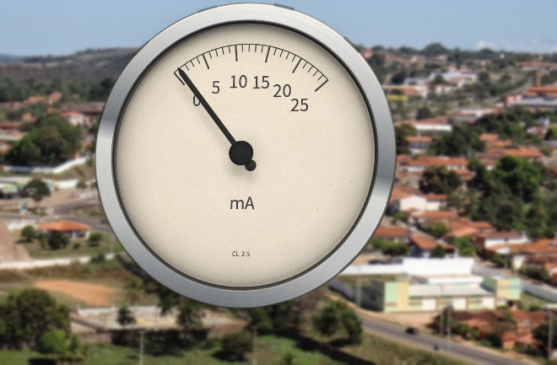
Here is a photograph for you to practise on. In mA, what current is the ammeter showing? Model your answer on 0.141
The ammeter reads 1
